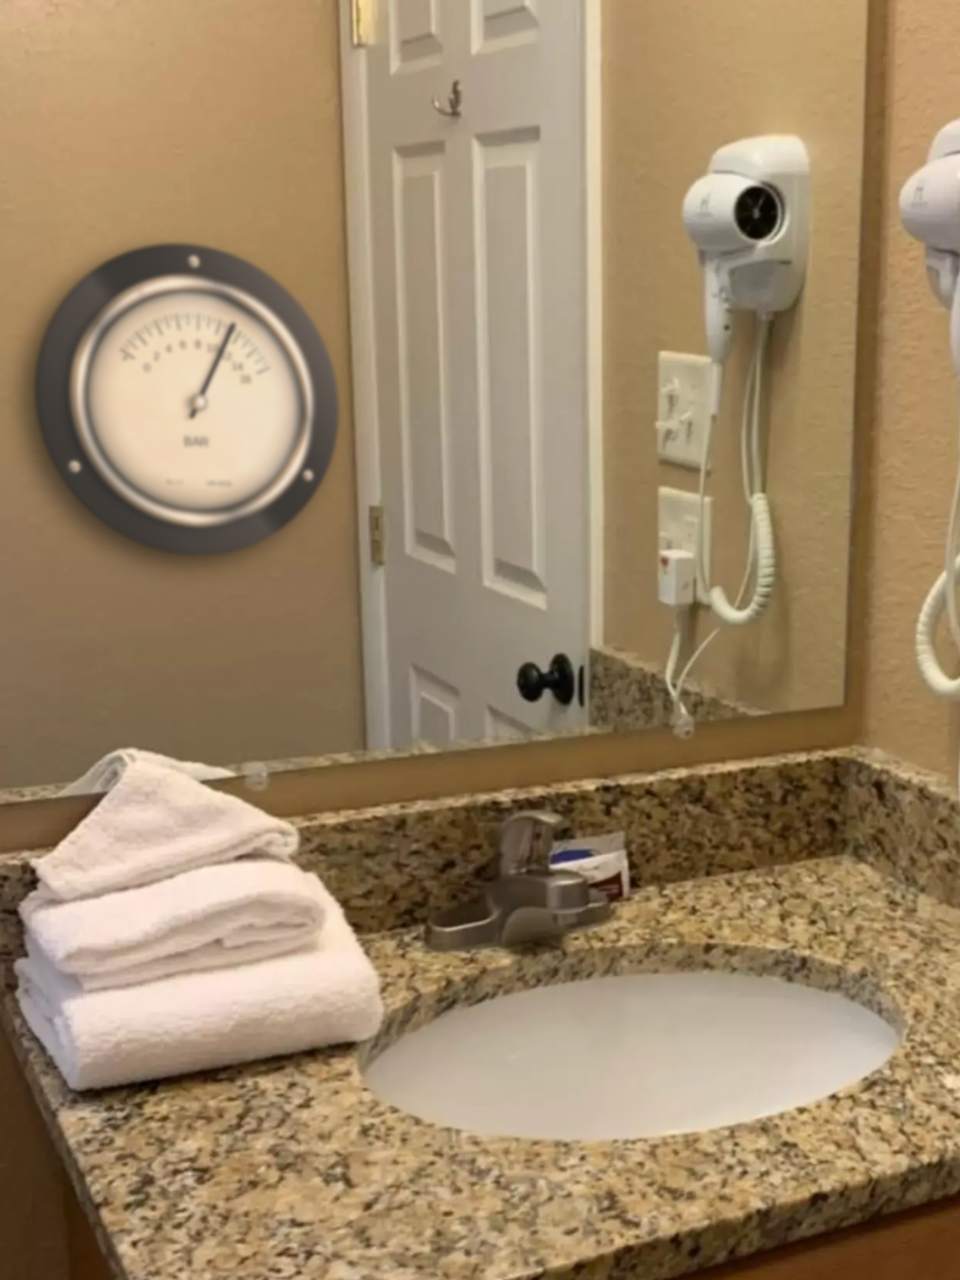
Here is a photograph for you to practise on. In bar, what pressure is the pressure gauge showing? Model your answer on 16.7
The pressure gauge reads 11
